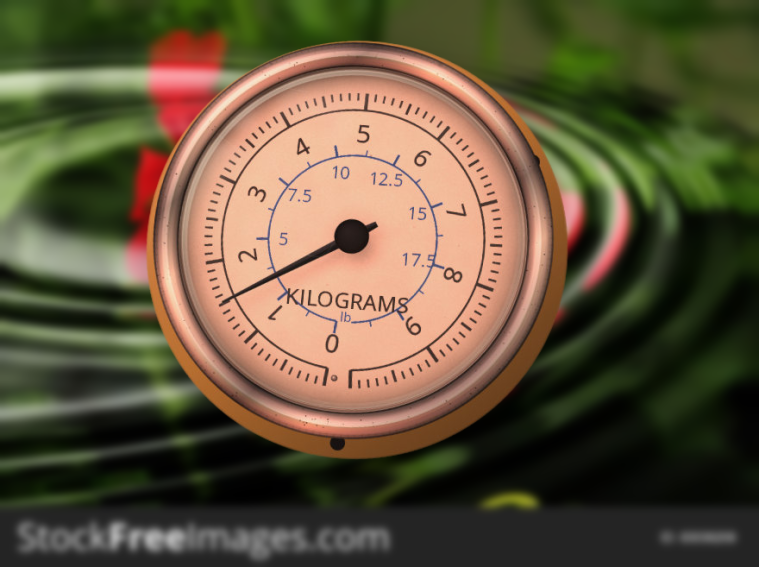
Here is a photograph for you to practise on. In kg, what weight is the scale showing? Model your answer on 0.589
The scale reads 1.5
